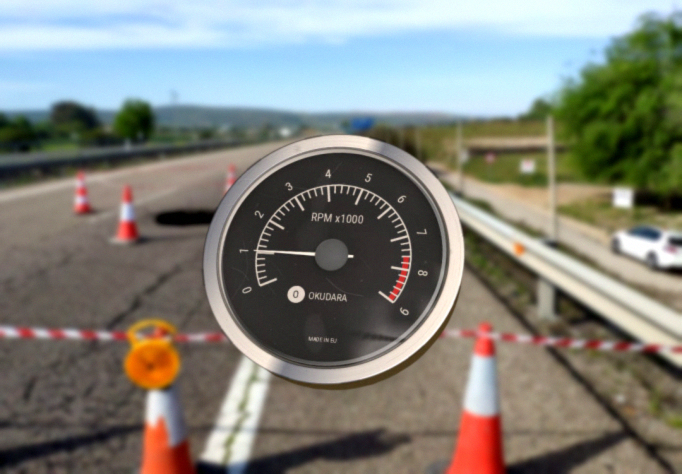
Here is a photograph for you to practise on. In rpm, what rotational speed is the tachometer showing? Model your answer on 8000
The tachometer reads 1000
